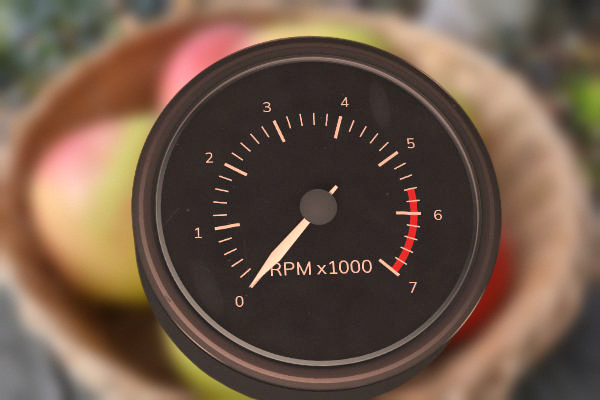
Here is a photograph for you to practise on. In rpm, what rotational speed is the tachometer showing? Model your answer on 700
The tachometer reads 0
